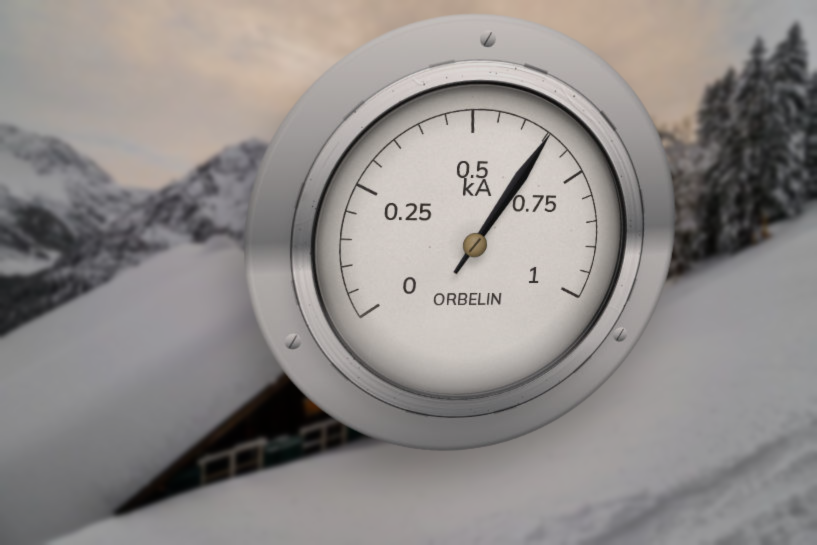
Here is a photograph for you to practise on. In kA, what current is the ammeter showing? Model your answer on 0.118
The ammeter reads 0.65
